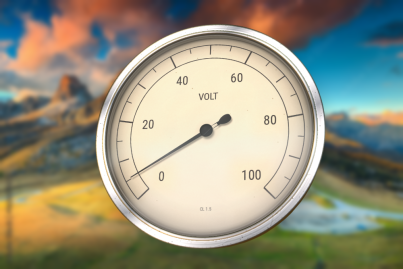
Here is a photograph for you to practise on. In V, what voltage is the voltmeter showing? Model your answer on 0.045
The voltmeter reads 5
